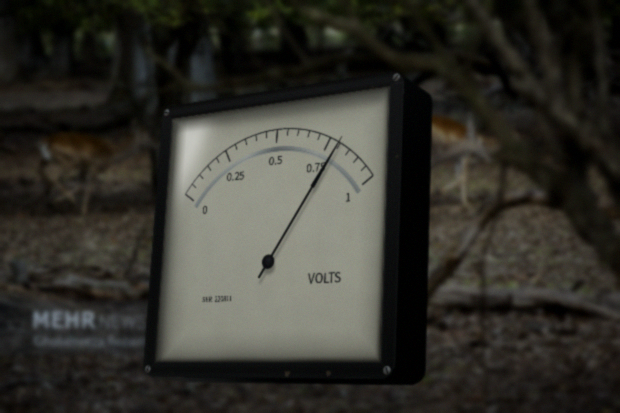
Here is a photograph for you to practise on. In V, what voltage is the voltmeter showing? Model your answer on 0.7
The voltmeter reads 0.8
